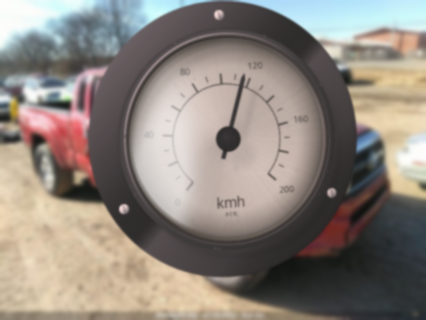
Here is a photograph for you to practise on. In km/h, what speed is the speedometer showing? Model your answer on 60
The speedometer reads 115
